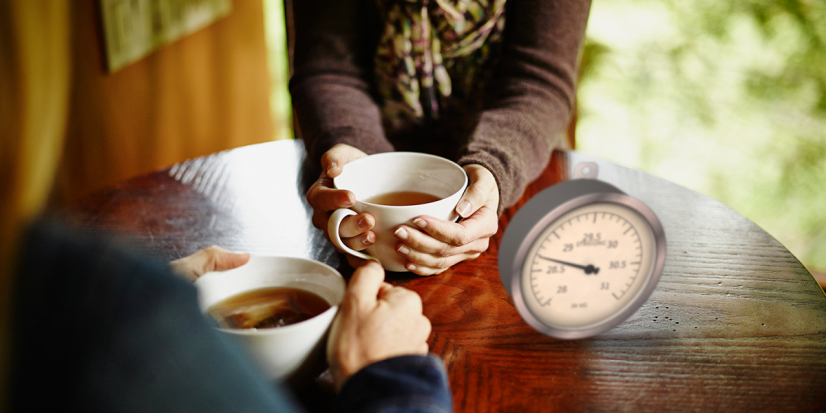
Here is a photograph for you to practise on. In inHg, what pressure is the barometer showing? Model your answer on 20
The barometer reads 28.7
